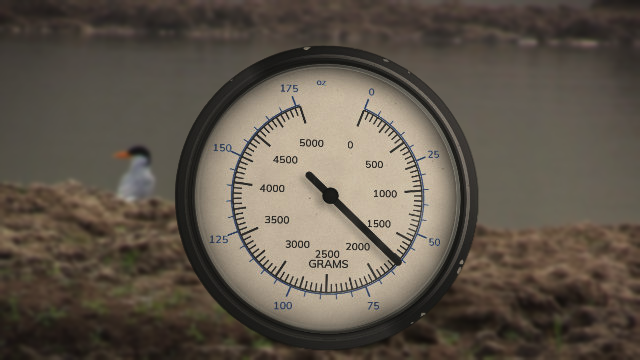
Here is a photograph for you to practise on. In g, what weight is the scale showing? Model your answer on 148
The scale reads 1750
